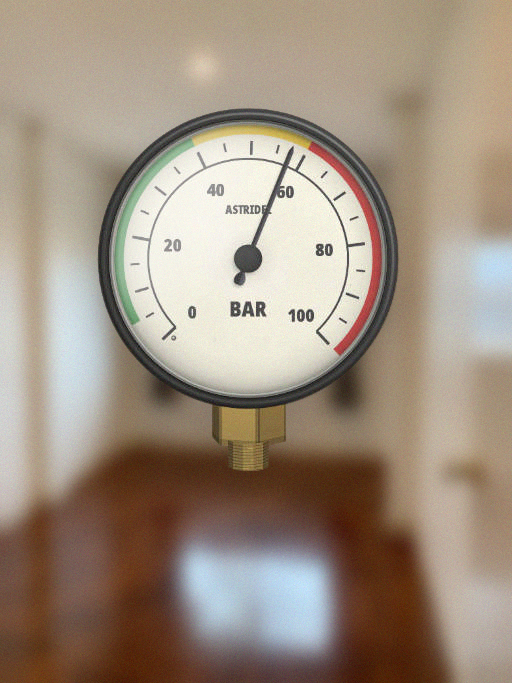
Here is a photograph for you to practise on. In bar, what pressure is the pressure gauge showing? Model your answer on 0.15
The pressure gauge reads 57.5
